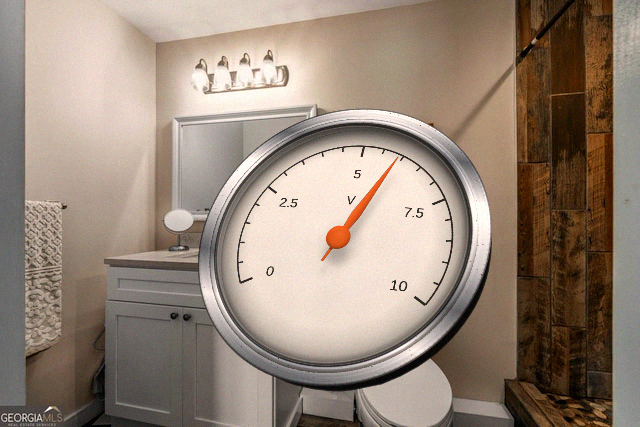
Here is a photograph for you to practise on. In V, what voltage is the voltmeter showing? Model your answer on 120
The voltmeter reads 6
